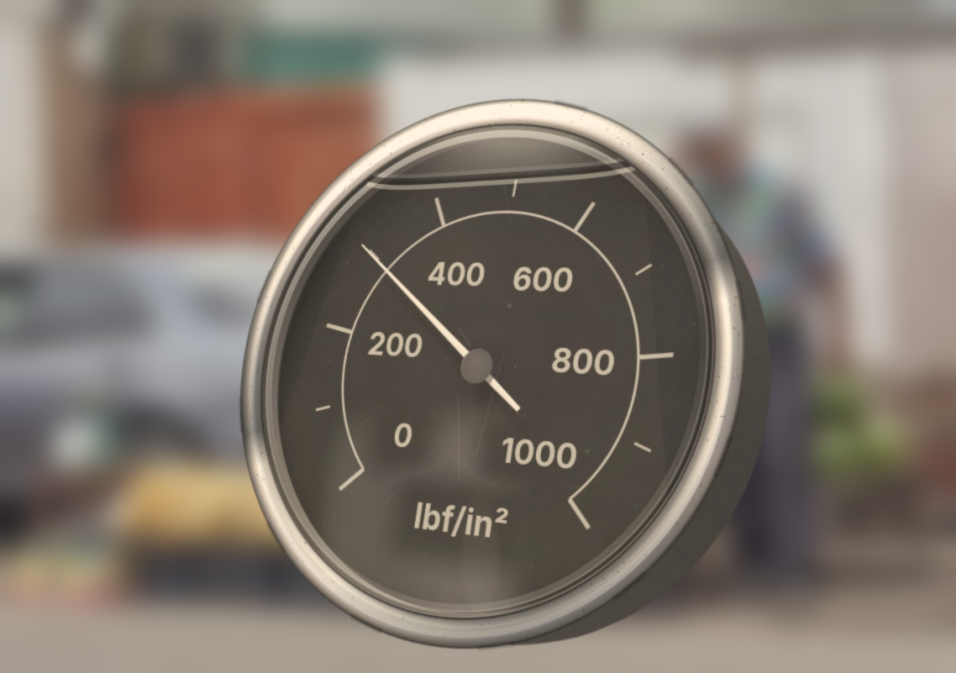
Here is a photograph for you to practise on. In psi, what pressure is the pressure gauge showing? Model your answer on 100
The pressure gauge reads 300
